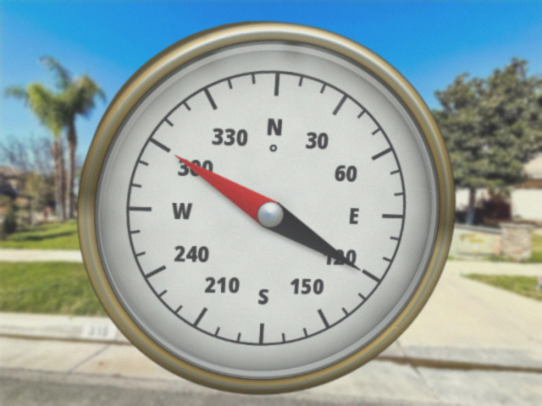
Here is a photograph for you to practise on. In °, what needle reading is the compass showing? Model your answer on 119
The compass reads 300
